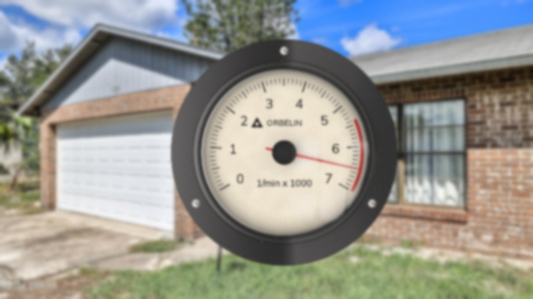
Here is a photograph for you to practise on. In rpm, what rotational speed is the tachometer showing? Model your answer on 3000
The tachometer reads 6500
